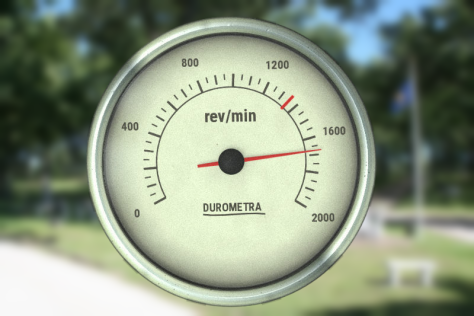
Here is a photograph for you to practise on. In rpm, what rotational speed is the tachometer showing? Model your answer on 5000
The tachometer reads 1675
